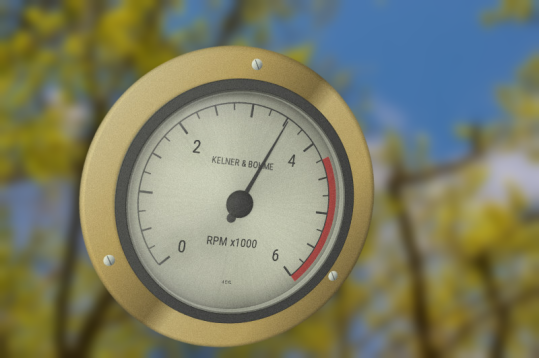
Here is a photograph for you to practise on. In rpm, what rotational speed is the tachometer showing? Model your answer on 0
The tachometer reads 3500
